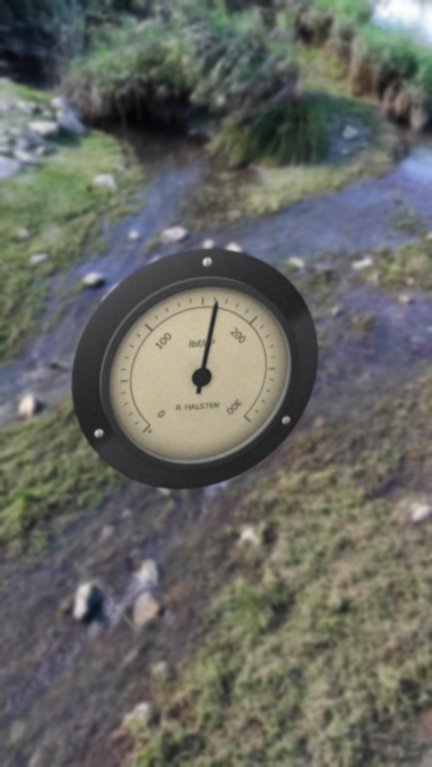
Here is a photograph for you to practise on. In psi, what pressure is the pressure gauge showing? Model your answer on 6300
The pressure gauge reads 160
